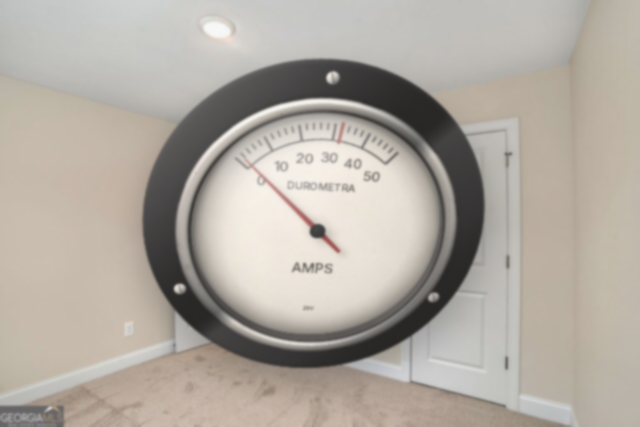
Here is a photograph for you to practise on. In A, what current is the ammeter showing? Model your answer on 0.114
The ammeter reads 2
